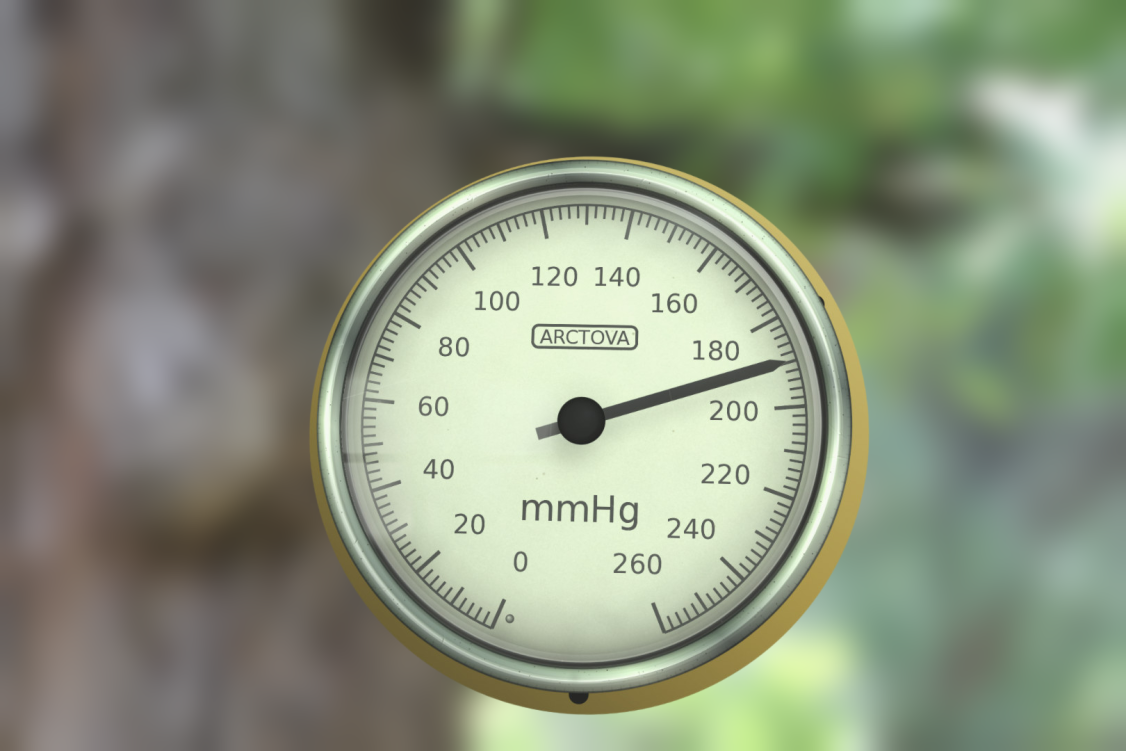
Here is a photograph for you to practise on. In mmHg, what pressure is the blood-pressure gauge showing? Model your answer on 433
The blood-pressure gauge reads 190
